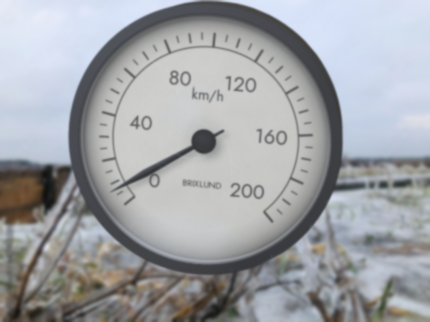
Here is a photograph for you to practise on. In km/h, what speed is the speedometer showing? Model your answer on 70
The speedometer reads 7.5
